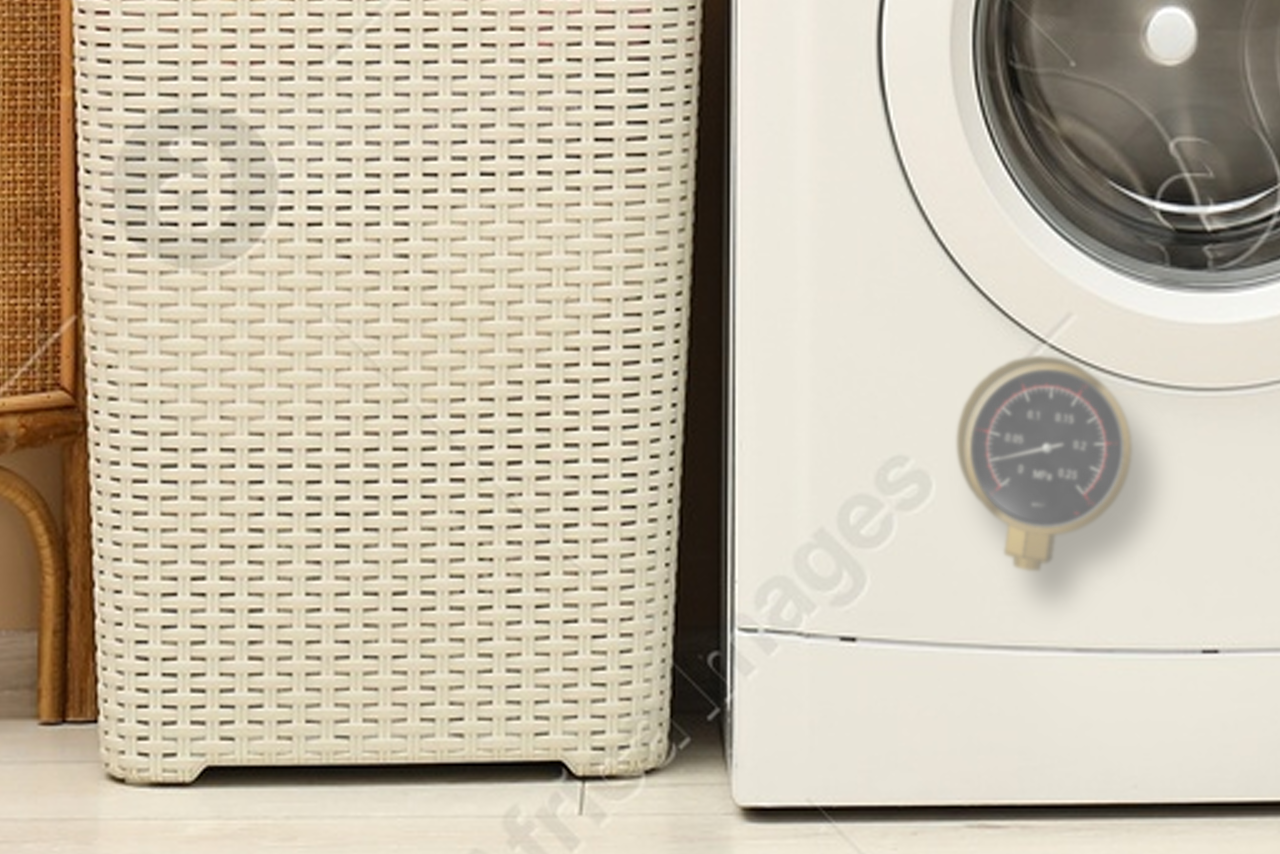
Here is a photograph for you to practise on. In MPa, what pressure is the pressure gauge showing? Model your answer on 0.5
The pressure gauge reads 0.025
